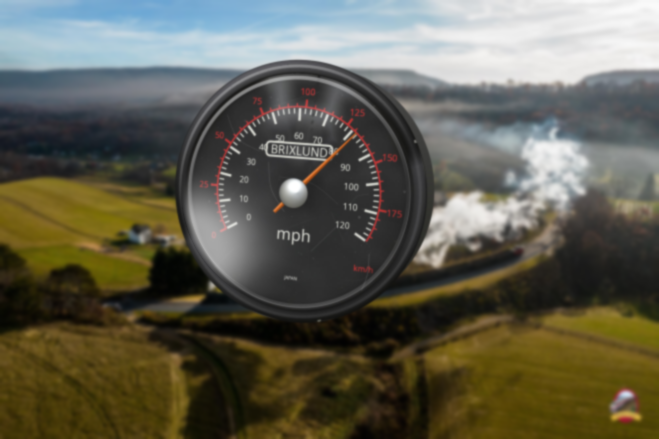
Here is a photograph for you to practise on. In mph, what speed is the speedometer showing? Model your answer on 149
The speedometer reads 82
